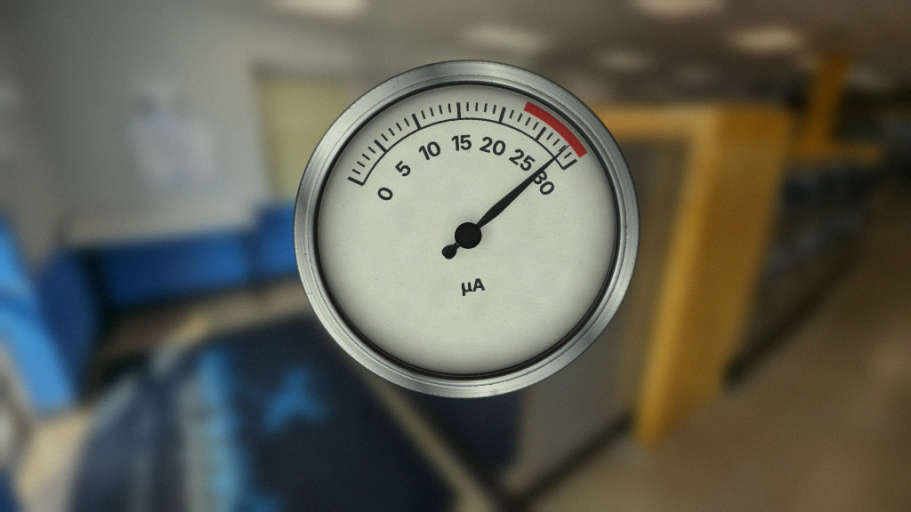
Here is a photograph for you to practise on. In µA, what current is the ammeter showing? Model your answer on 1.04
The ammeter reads 28
